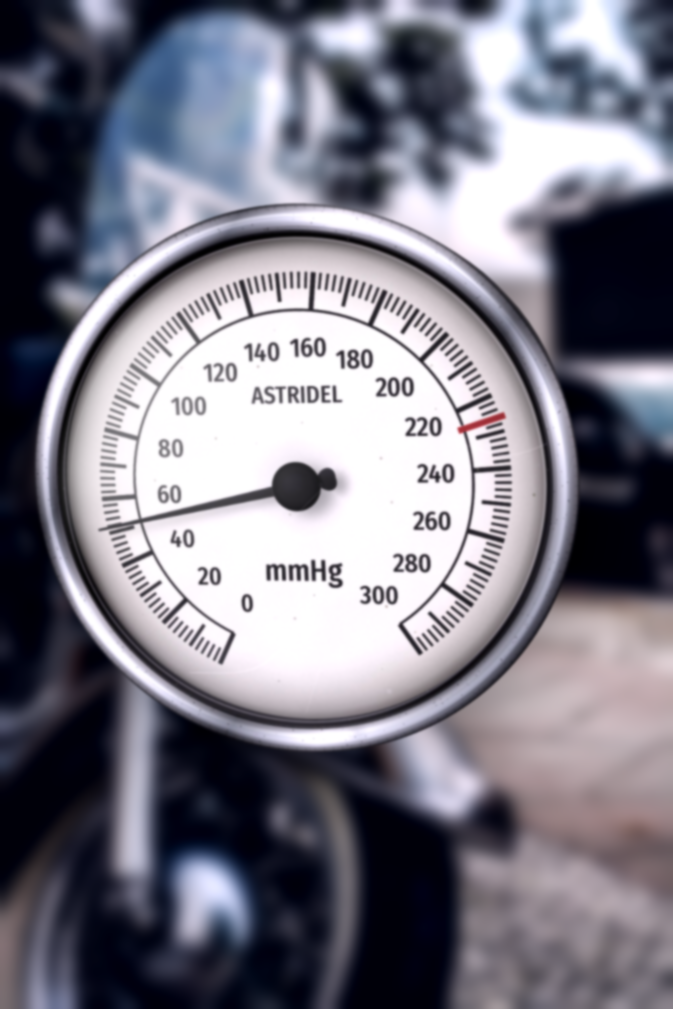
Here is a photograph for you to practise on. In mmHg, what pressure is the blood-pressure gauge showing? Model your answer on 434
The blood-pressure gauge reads 52
